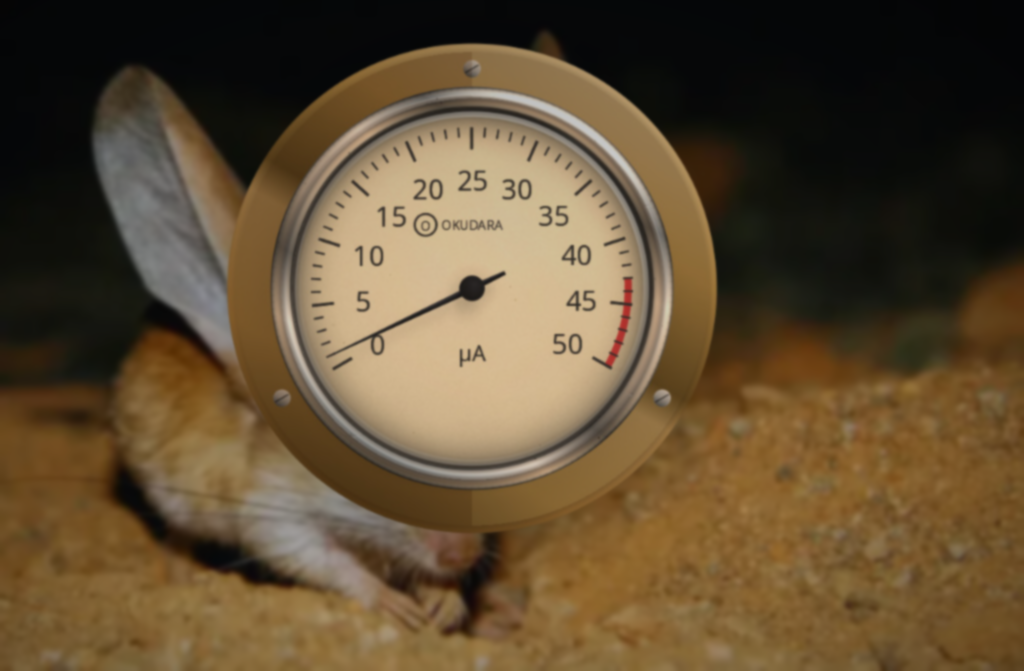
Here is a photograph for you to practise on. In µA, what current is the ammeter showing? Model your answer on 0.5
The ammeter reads 1
